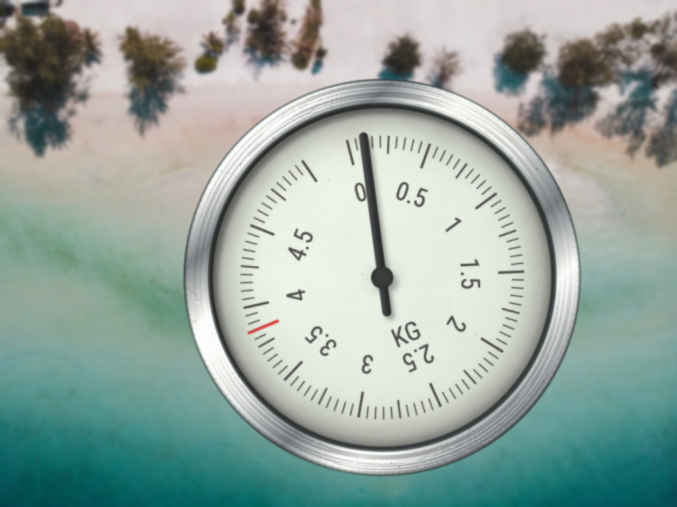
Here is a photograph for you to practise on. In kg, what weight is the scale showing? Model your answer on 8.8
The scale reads 0.1
